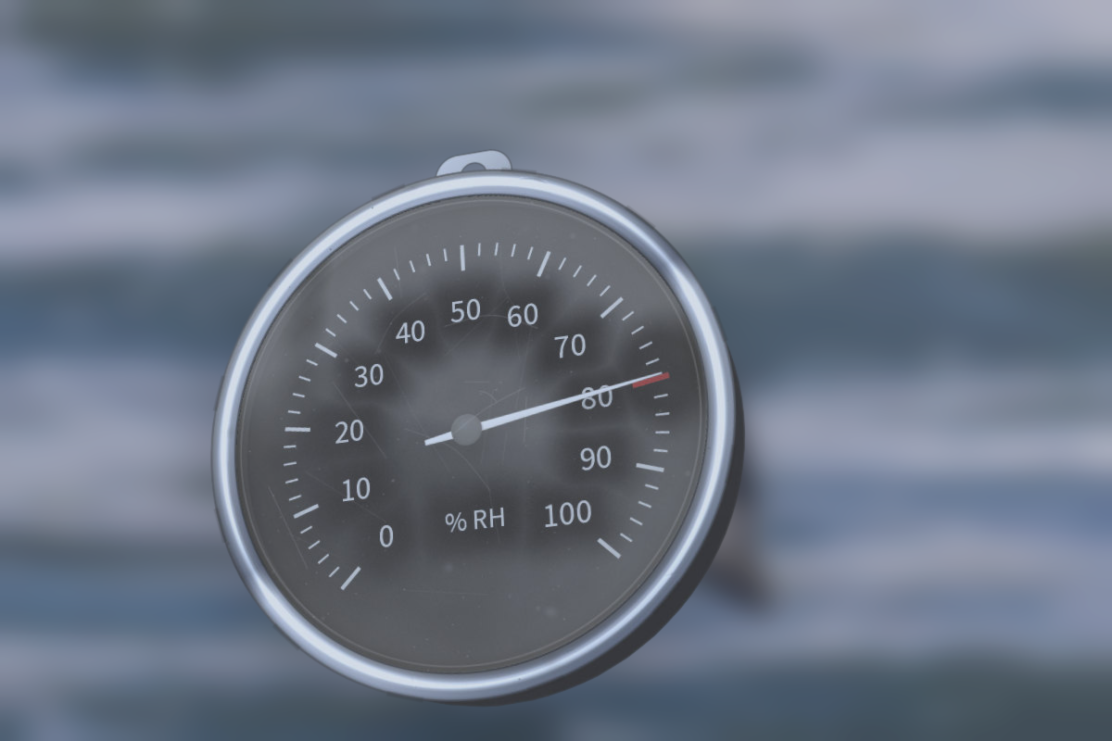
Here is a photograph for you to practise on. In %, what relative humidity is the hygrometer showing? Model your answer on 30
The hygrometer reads 80
